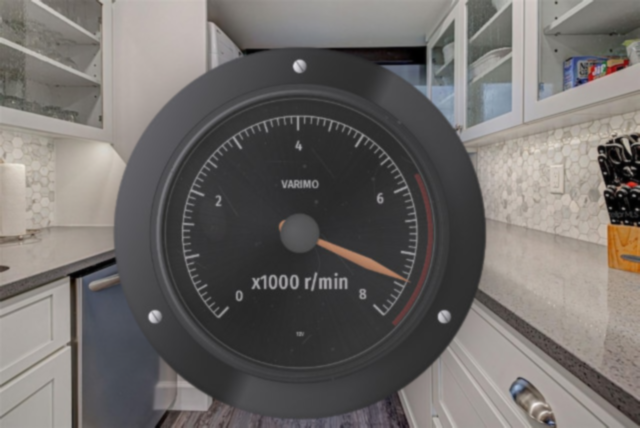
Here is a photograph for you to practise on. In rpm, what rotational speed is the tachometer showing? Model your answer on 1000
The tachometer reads 7400
